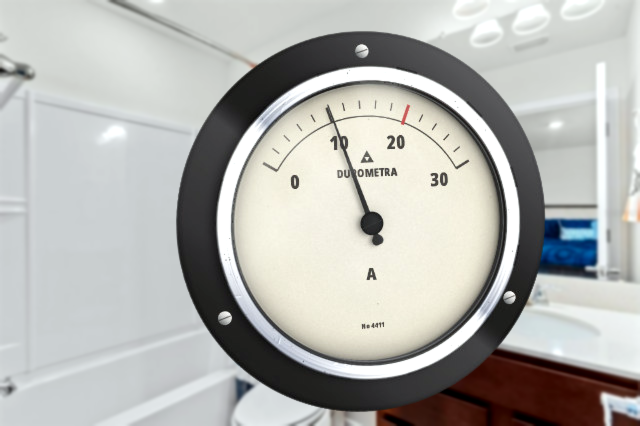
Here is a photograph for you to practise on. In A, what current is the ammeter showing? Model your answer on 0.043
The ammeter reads 10
